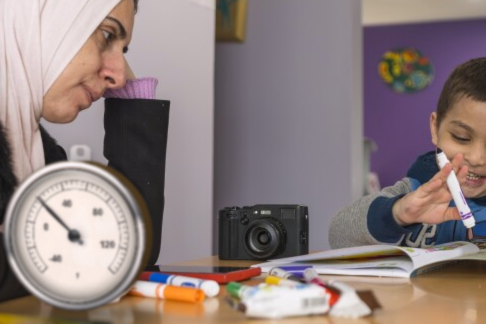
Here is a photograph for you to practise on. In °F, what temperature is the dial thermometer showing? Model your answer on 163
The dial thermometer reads 20
